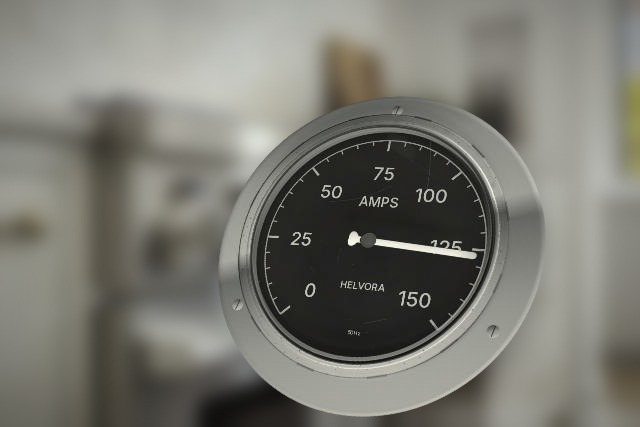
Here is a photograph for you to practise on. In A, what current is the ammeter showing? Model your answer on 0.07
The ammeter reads 127.5
